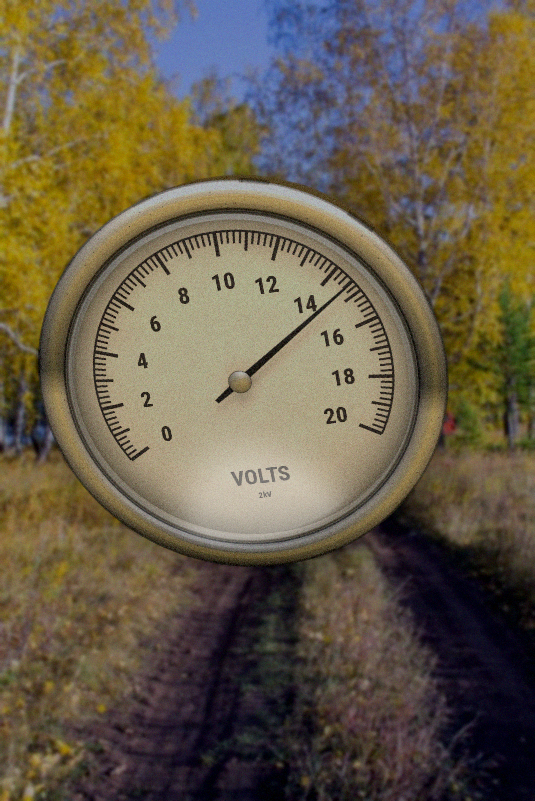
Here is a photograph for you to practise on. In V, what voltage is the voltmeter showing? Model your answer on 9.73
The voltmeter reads 14.6
